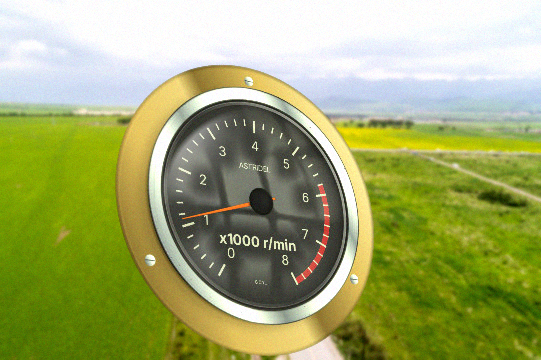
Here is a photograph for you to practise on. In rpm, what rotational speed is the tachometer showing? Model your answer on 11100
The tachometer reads 1100
